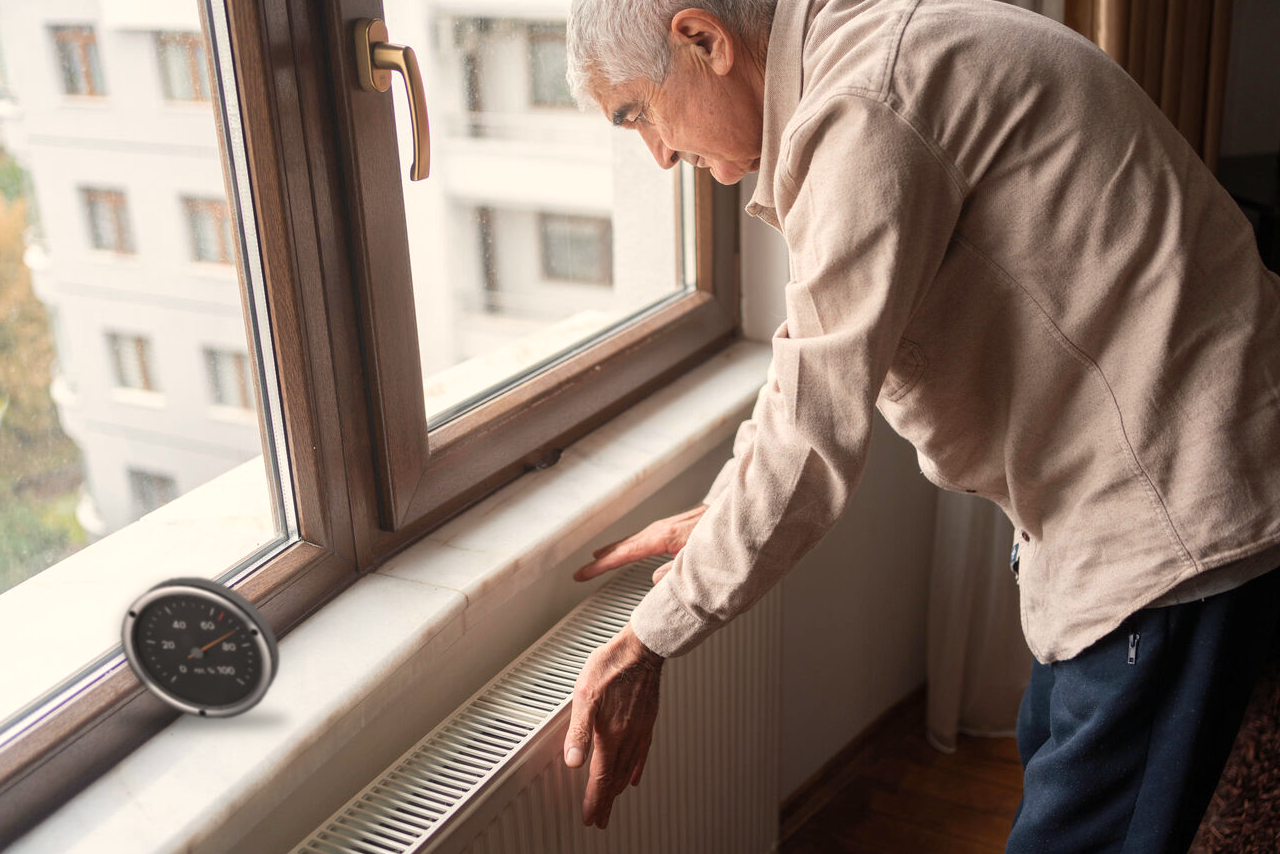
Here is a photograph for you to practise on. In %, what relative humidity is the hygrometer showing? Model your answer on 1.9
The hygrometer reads 72
